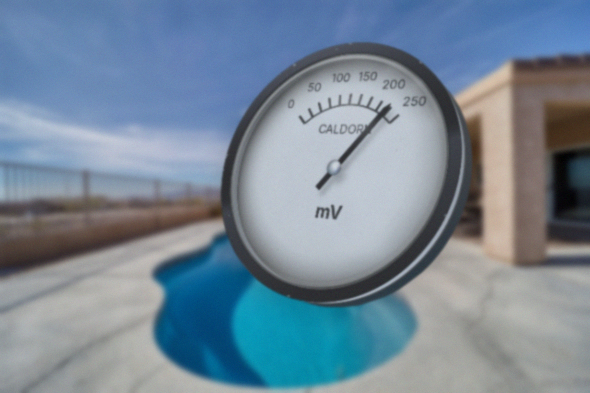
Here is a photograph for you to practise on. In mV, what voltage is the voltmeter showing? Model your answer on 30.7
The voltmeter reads 225
